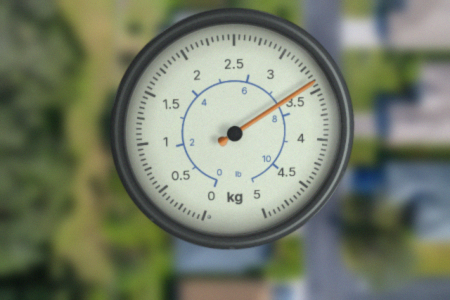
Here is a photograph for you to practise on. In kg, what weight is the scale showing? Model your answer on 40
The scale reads 3.4
